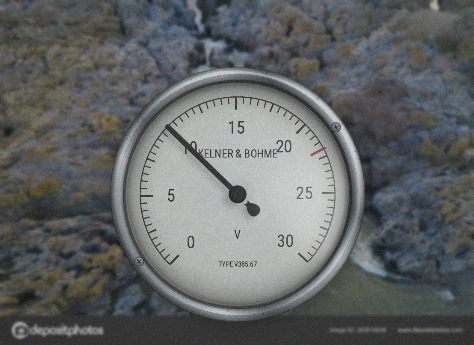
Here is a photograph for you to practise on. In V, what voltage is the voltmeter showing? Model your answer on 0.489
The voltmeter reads 10
